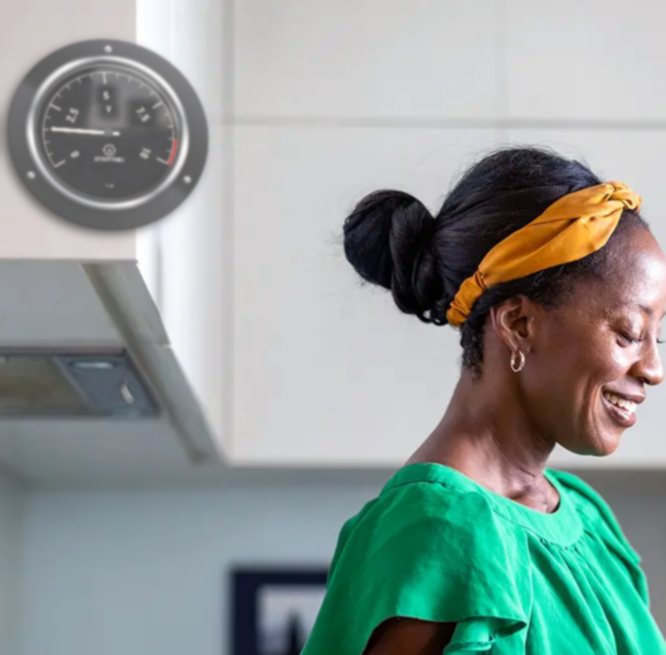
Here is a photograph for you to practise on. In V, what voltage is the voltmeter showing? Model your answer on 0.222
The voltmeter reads 1.5
